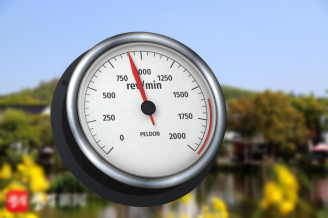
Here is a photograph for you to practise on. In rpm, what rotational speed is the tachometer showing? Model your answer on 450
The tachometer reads 900
